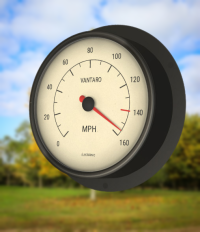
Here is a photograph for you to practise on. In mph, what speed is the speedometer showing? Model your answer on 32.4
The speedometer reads 155
